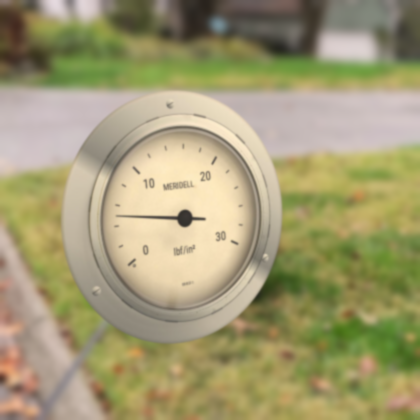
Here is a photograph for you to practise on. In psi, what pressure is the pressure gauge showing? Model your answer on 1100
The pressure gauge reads 5
